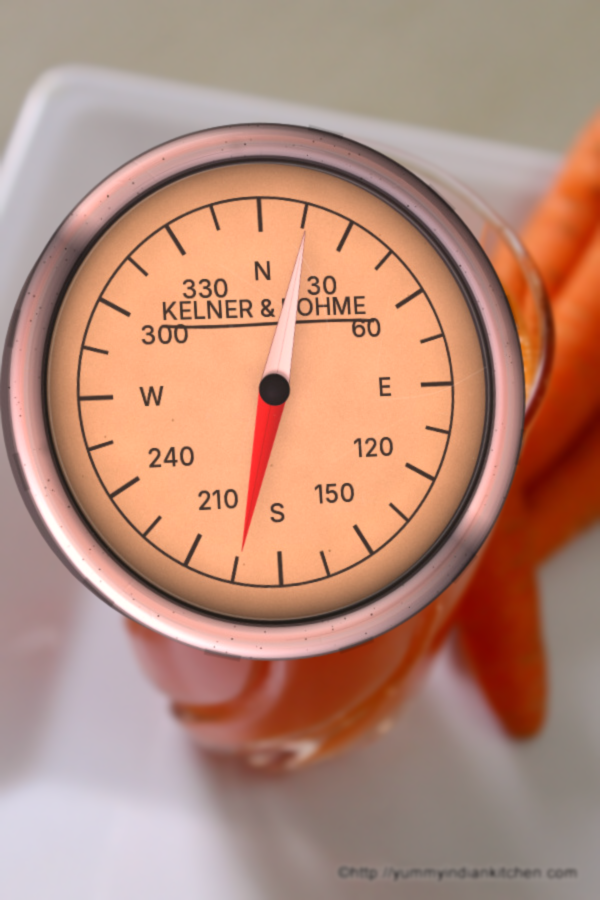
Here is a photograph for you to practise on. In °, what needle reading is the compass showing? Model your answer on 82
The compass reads 195
